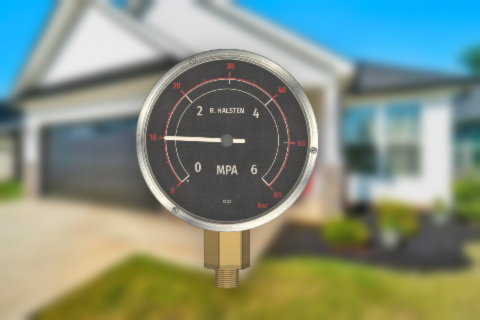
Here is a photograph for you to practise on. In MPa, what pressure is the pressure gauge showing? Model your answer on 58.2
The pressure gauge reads 1
